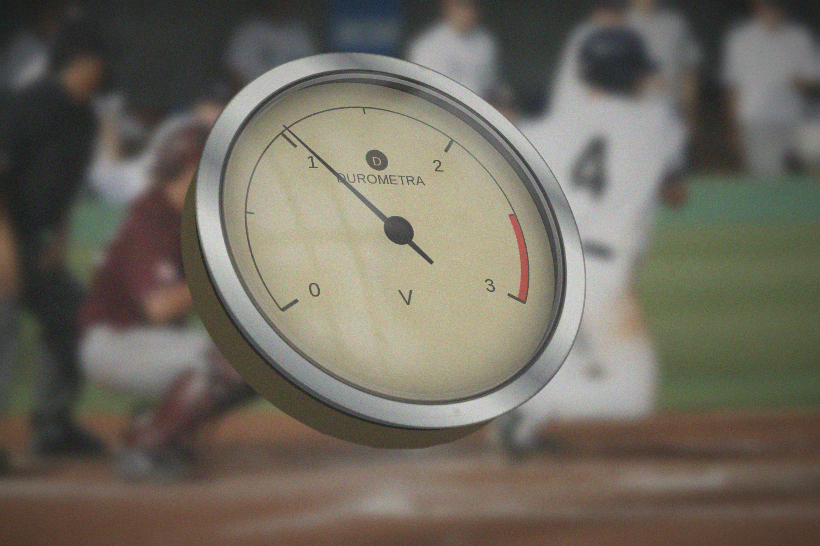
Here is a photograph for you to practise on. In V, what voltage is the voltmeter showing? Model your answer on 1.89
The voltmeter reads 1
